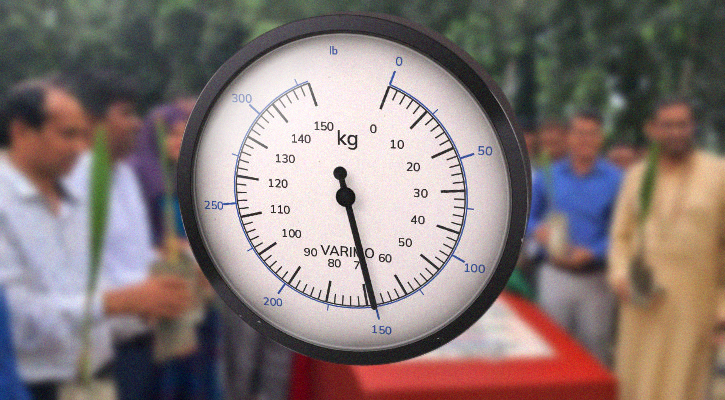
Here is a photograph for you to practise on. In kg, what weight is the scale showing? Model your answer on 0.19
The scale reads 68
